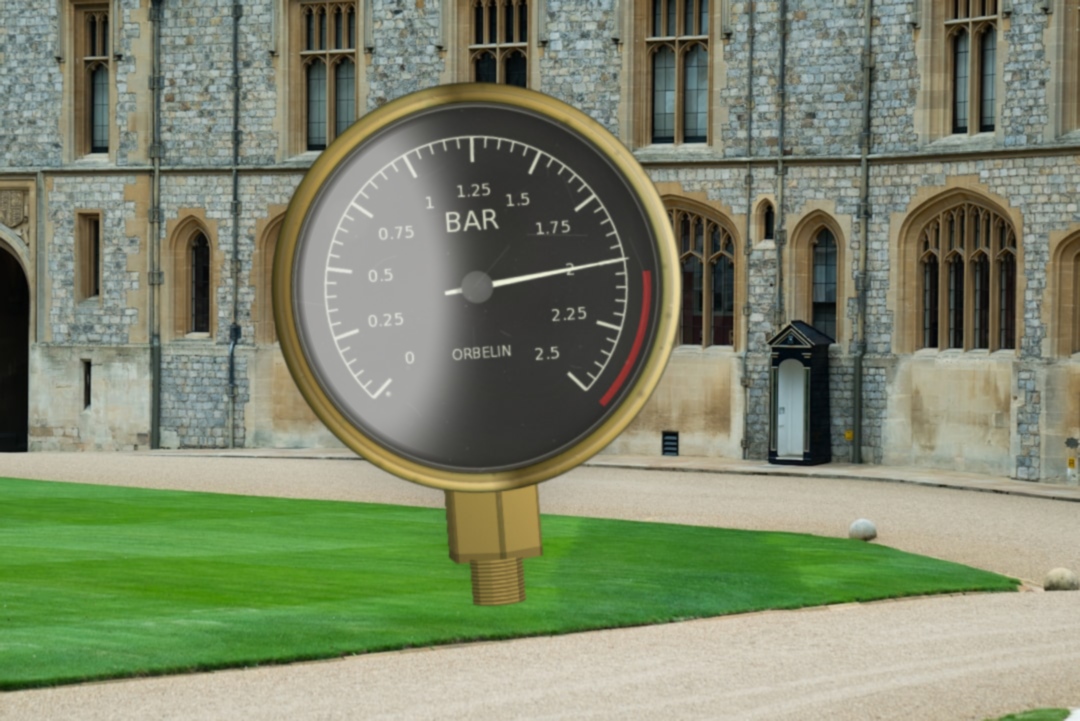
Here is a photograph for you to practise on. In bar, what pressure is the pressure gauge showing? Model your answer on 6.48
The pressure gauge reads 2
